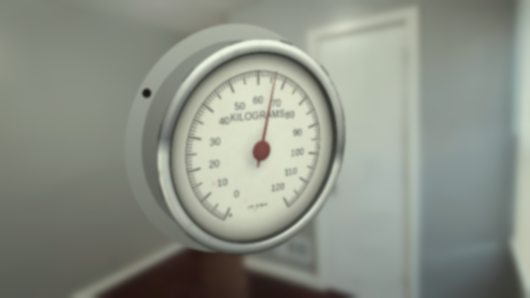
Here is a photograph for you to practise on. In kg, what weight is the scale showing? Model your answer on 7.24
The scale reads 65
